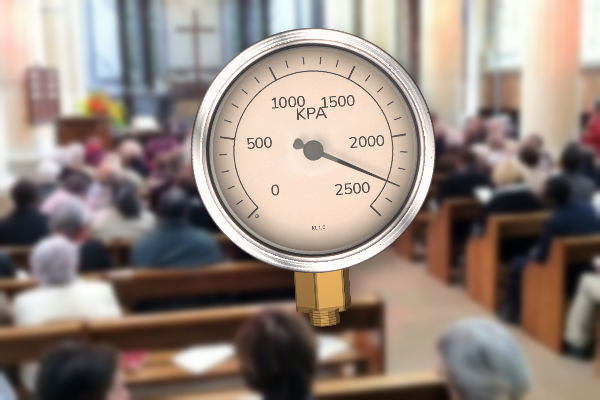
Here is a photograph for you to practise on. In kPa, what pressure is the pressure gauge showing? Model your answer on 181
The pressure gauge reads 2300
